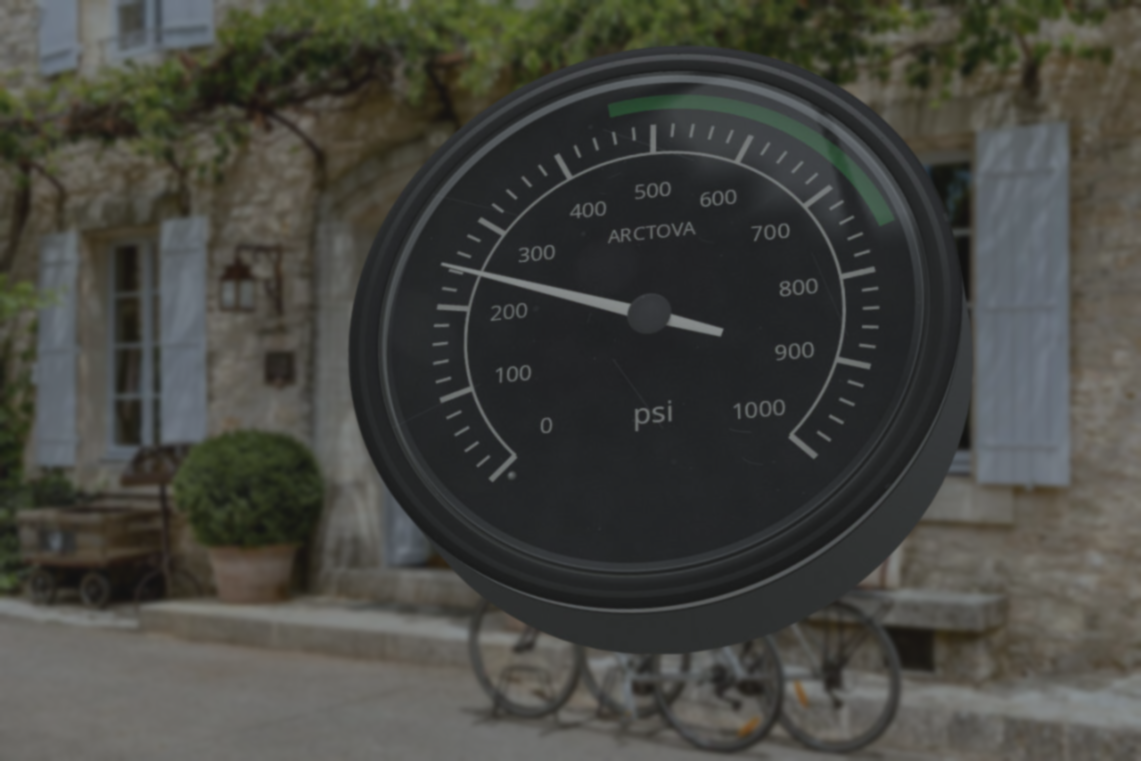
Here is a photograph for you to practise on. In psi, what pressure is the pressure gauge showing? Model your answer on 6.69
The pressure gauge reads 240
